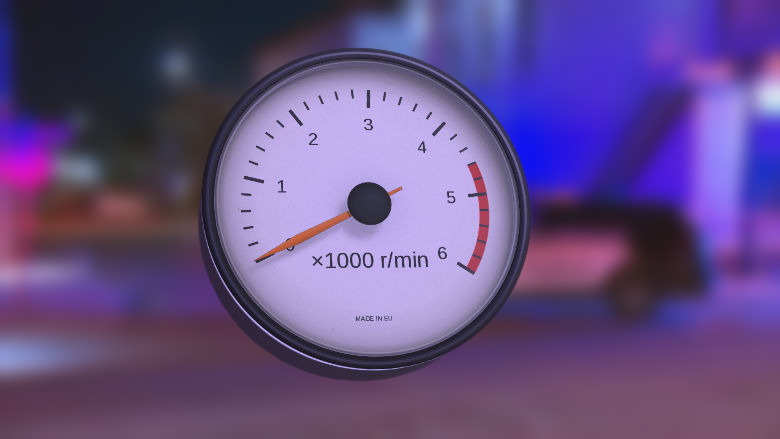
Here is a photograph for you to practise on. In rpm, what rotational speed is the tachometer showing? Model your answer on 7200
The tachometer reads 0
